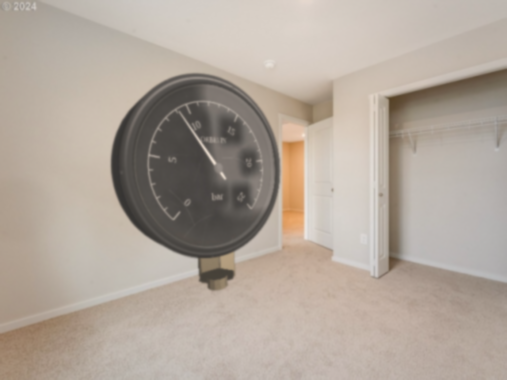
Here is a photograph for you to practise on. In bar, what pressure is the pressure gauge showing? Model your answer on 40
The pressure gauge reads 9
